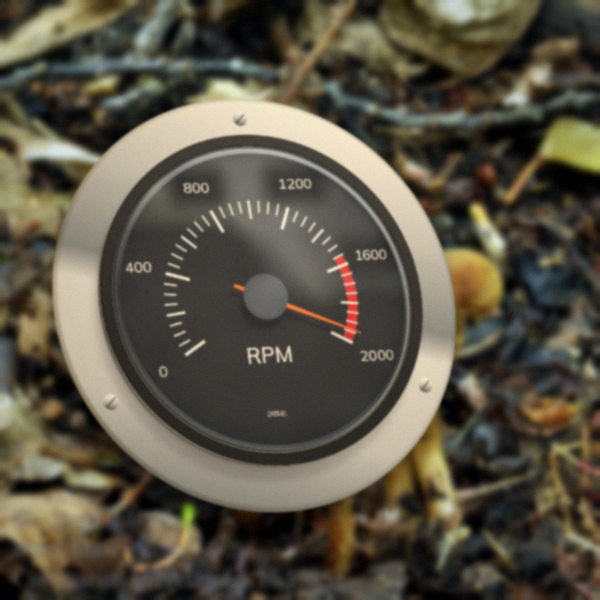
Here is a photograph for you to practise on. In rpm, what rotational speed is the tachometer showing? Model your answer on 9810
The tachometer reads 1950
